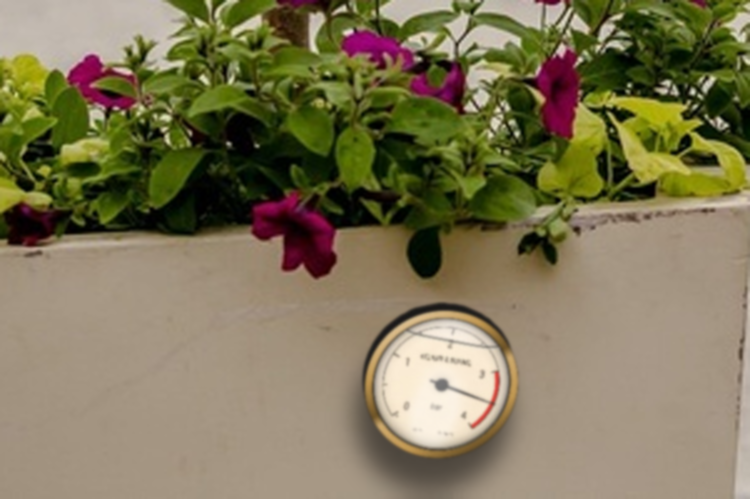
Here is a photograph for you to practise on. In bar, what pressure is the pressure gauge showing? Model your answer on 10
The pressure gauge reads 3.5
